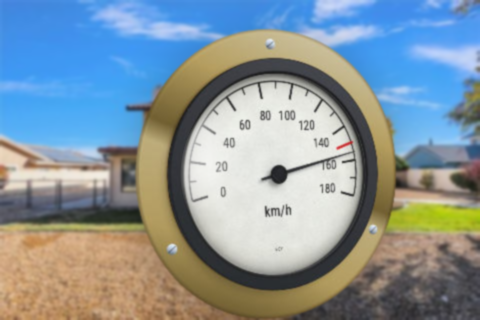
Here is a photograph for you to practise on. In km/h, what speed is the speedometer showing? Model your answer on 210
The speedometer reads 155
